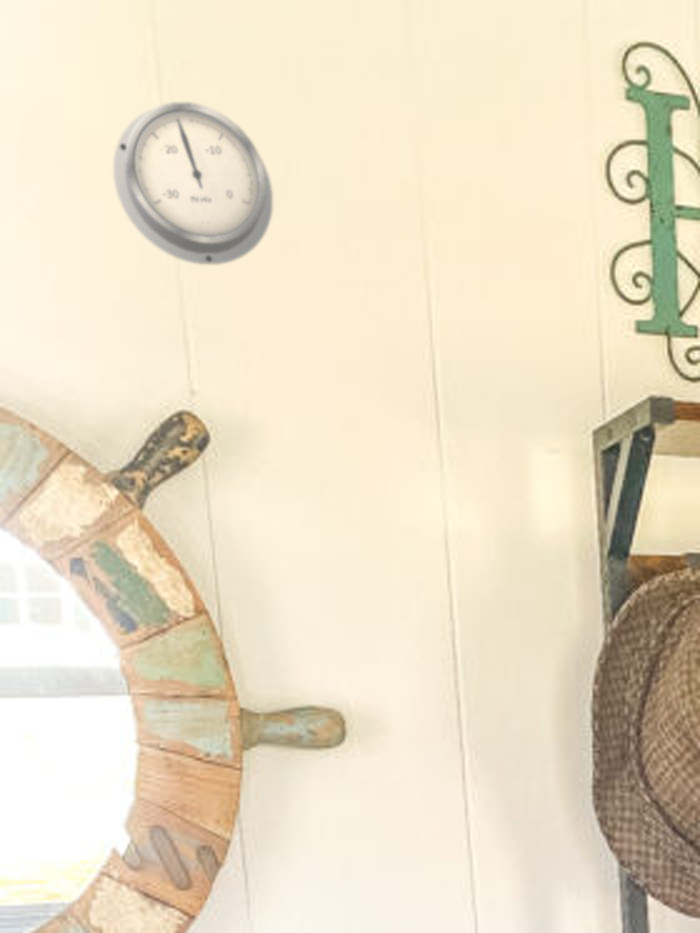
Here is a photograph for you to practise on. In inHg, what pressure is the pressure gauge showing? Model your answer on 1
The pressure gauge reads -16
